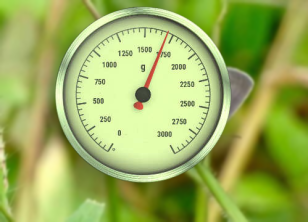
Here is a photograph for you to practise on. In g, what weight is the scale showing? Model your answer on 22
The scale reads 1700
